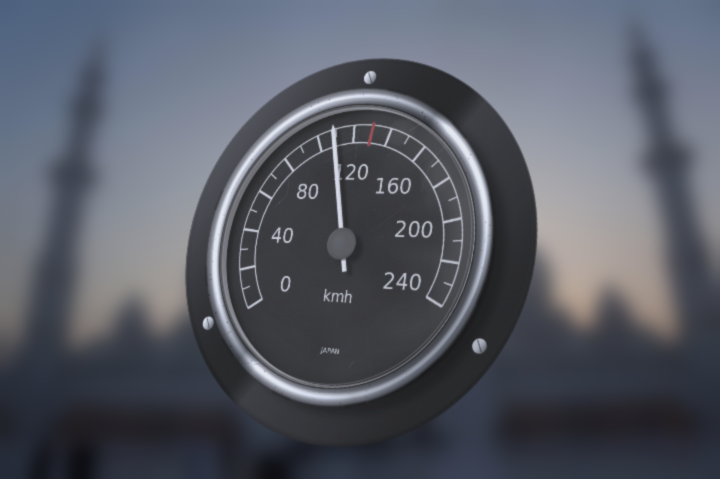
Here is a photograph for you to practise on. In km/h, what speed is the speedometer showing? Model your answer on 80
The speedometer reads 110
